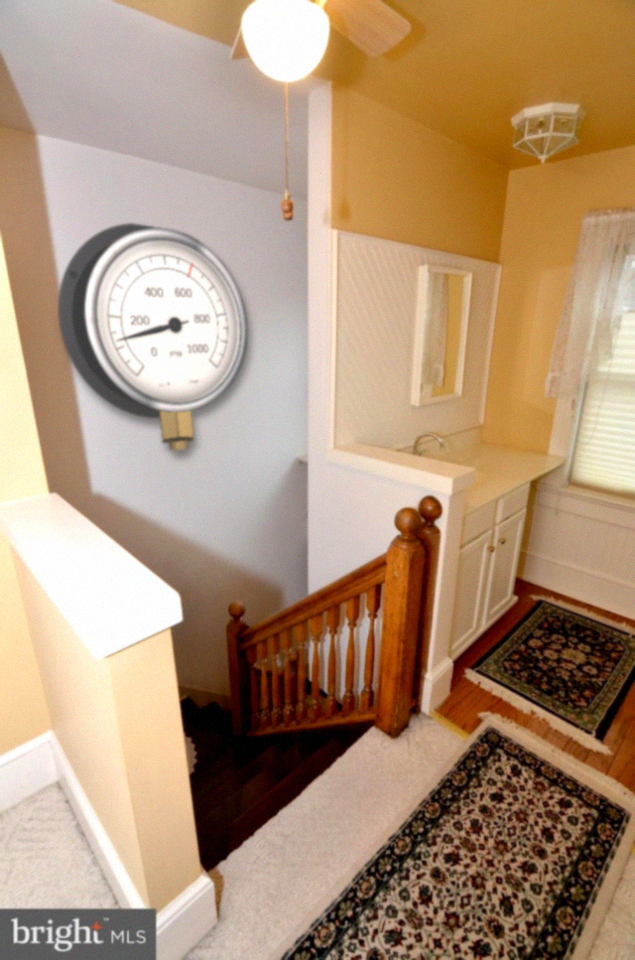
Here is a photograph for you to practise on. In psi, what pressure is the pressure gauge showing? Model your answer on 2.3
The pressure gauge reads 125
